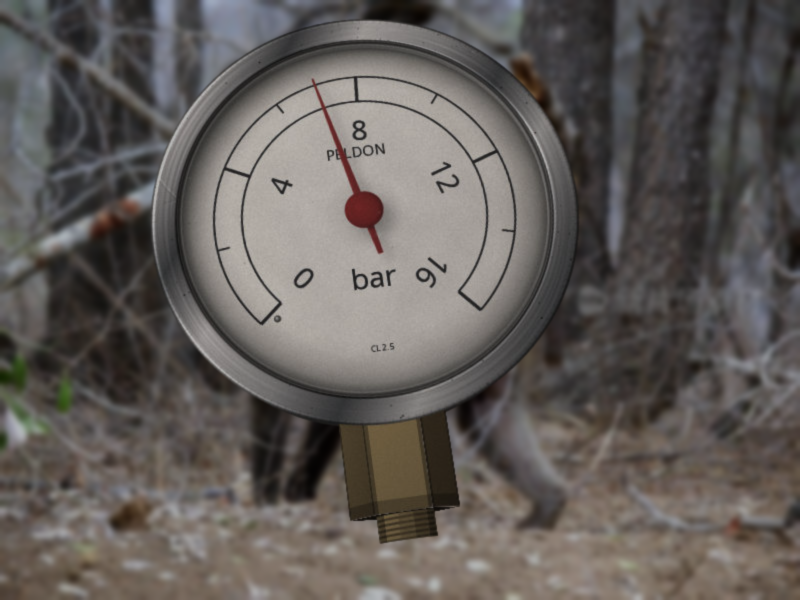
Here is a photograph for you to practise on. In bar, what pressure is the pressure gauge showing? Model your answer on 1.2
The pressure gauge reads 7
